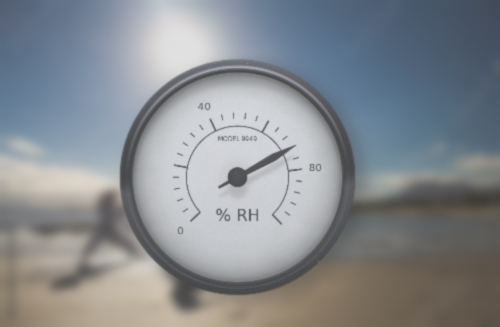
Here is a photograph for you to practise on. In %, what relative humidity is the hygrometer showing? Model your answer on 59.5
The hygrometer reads 72
